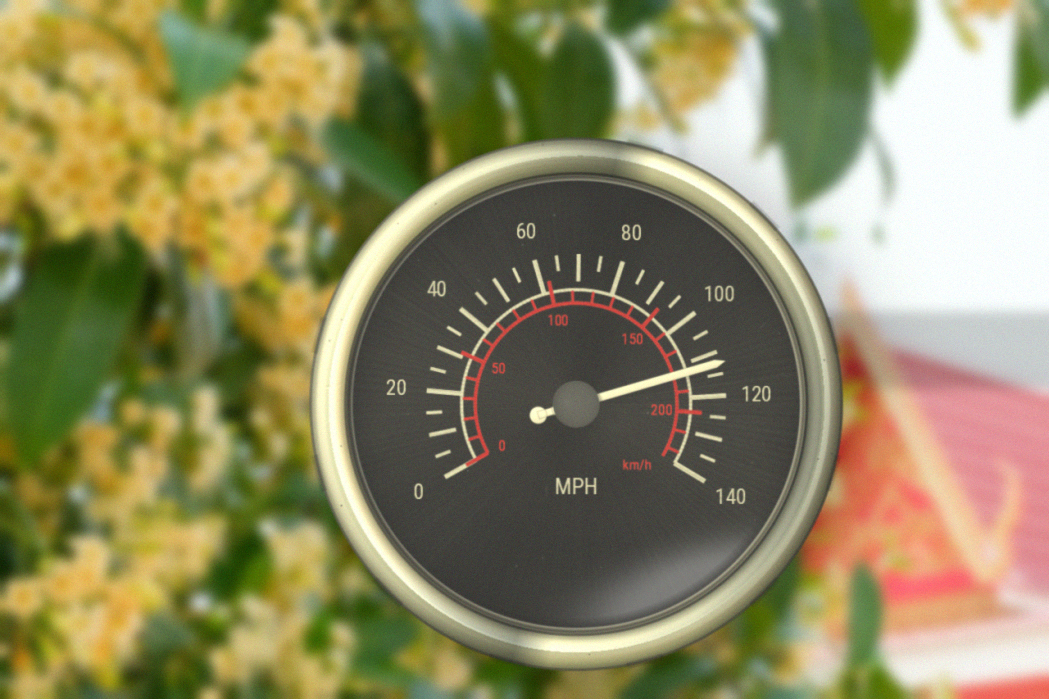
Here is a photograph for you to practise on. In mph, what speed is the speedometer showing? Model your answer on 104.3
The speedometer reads 112.5
